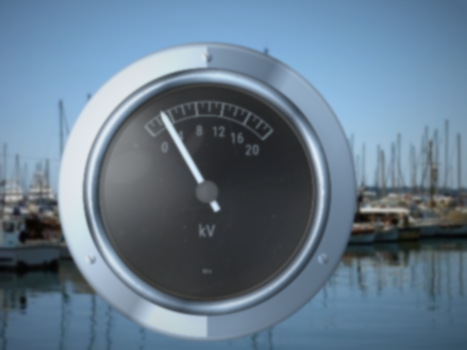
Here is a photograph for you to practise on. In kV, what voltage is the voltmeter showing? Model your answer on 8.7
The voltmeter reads 3
